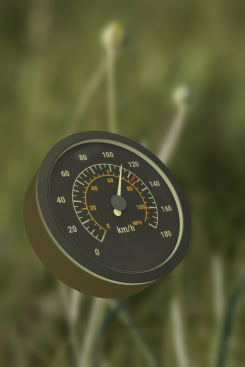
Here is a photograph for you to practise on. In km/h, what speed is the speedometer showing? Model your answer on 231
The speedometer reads 110
